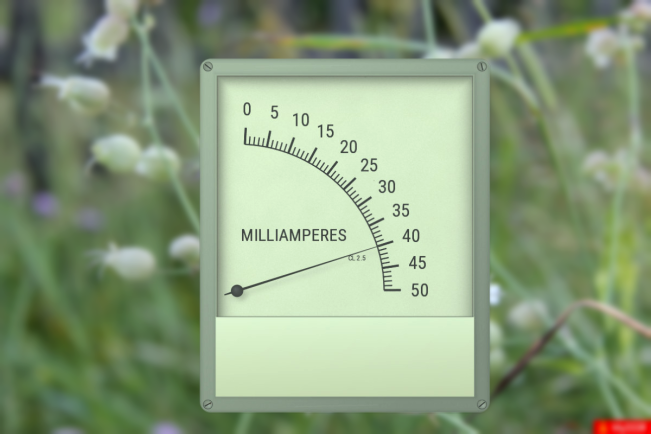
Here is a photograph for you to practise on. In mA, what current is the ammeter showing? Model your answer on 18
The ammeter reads 40
